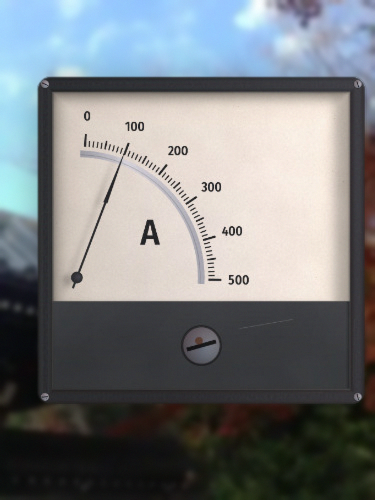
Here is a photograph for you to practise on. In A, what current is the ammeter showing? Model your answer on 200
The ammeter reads 100
